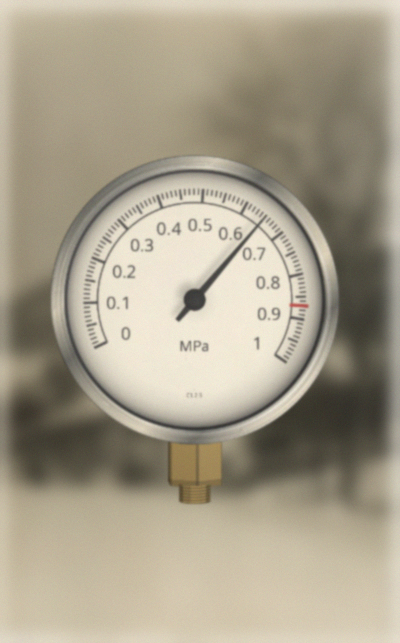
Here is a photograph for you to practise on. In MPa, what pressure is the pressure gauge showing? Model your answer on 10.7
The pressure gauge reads 0.65
